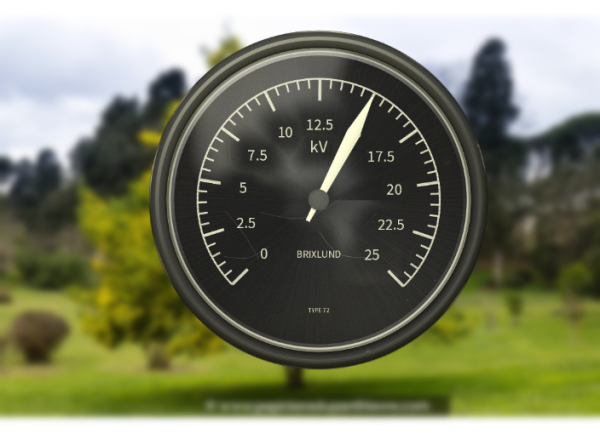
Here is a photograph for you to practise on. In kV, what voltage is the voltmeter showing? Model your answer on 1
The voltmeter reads 15
